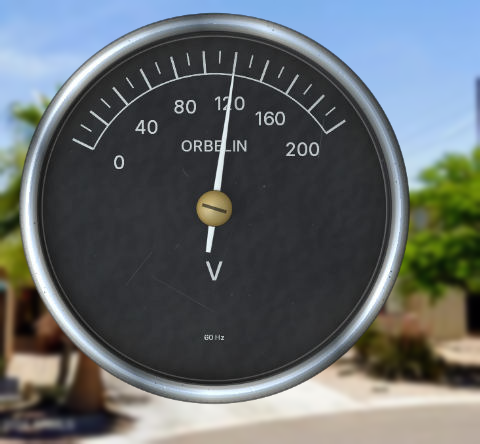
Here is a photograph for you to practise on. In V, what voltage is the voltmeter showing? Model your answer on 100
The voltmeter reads 120
